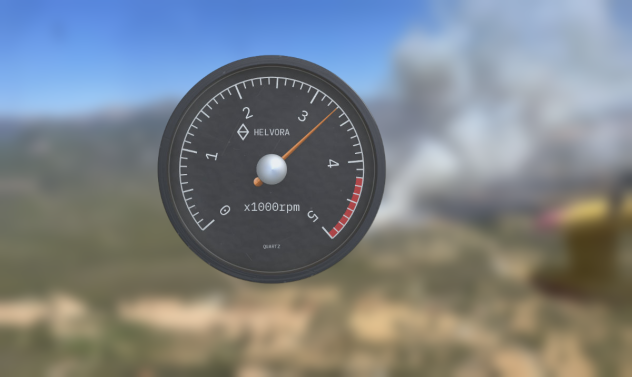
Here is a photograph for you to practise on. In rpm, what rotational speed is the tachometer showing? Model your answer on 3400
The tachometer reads 3300
